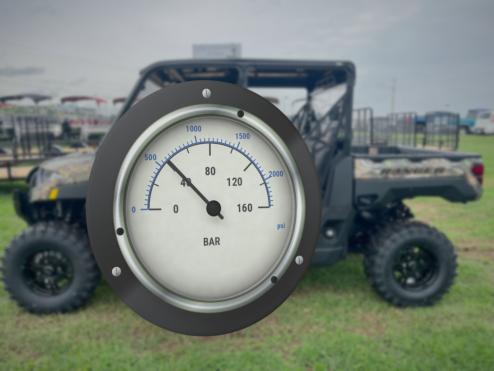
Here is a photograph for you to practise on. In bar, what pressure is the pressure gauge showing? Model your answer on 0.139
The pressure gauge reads 40
